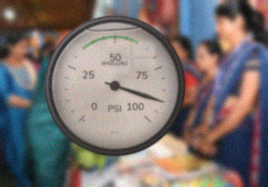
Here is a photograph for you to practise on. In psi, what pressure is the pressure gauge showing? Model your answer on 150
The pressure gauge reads 90
